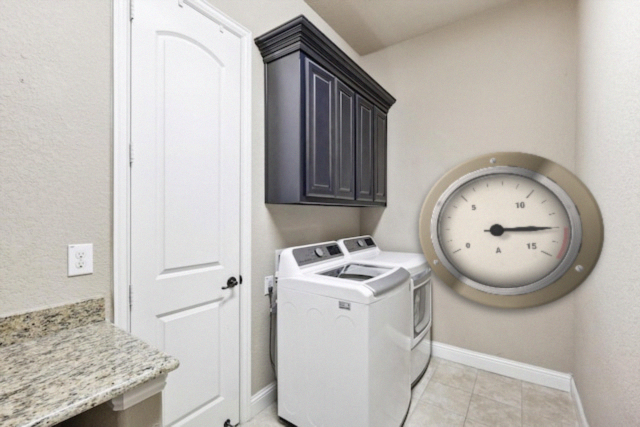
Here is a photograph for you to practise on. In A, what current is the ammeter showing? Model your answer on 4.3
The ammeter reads 13
